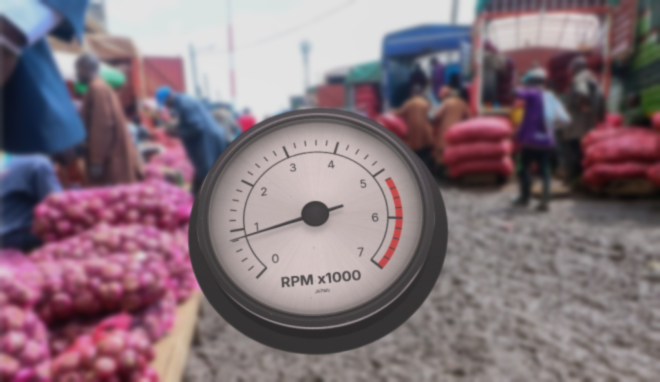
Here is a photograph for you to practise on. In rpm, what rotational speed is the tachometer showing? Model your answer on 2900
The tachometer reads 800
